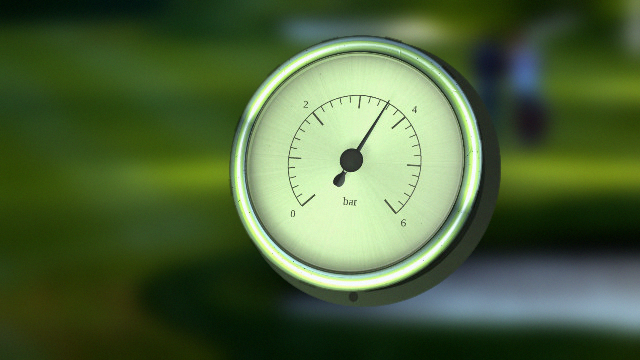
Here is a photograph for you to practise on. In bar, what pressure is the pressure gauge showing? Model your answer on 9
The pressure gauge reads 3.6
